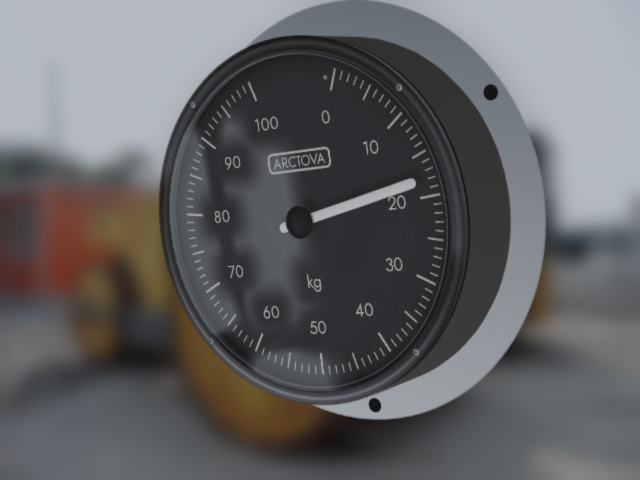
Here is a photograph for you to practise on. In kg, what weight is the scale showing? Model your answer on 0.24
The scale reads 18
